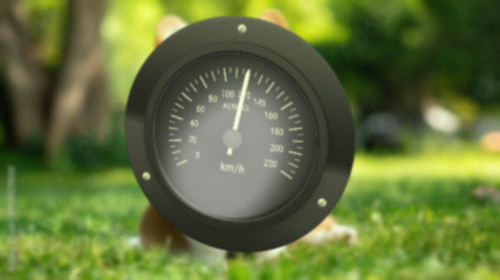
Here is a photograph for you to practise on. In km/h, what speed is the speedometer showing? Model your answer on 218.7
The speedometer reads 120
